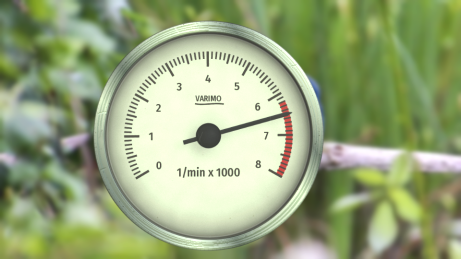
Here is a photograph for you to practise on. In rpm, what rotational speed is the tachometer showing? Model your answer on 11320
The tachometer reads 6500
